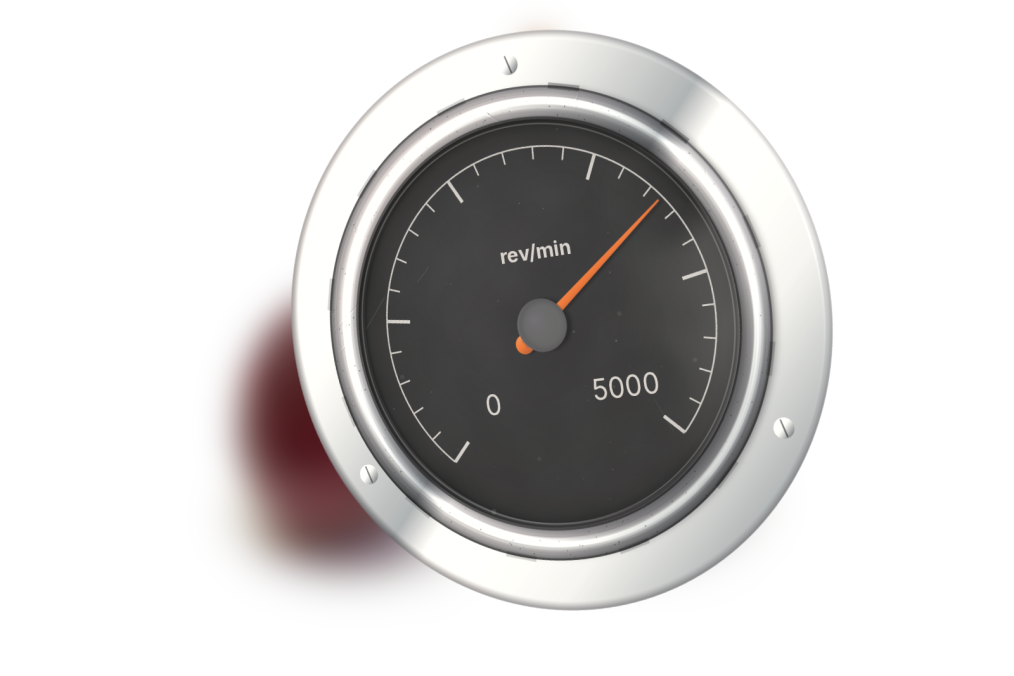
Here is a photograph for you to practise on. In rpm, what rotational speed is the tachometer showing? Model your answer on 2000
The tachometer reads 3500
